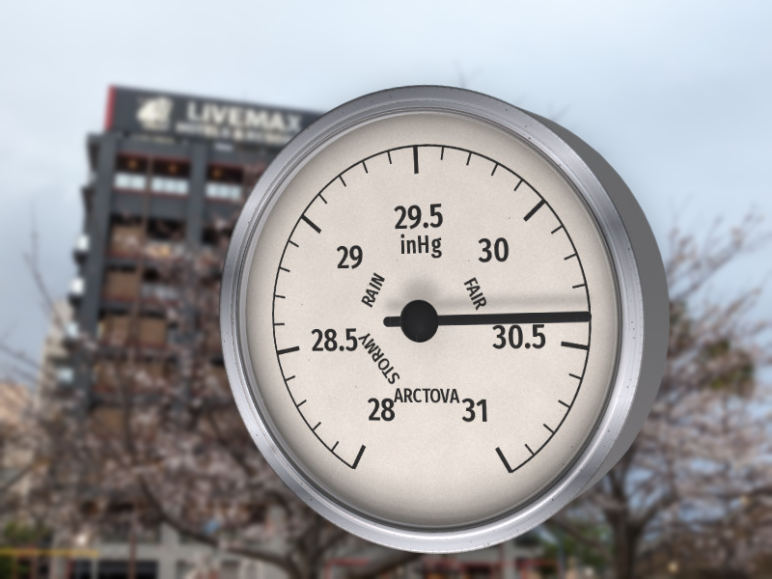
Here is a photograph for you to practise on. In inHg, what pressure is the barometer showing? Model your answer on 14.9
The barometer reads 30.4
